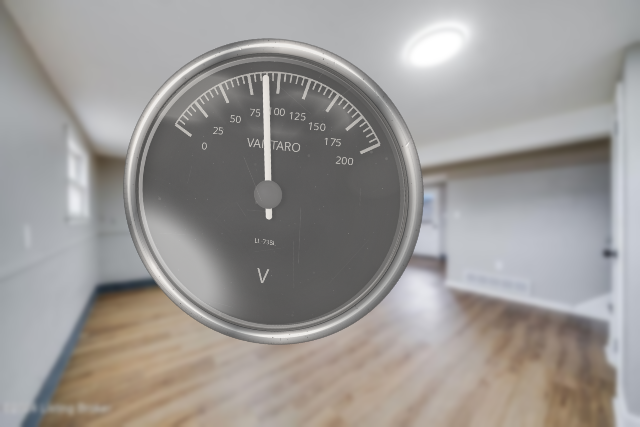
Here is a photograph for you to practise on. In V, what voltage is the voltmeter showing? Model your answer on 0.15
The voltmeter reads 90
